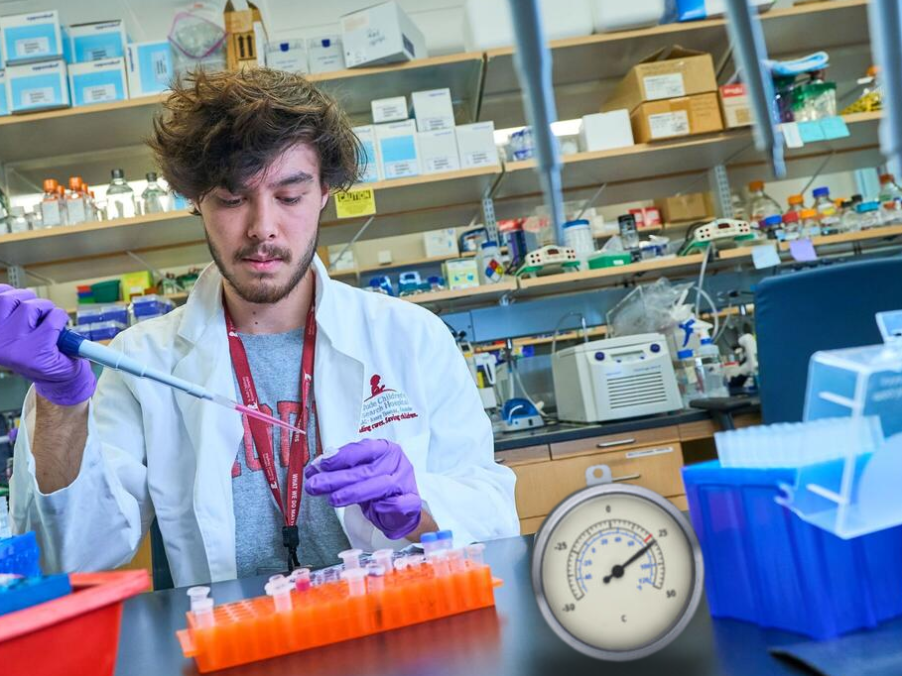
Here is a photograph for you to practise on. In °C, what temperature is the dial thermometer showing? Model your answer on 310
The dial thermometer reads 25
